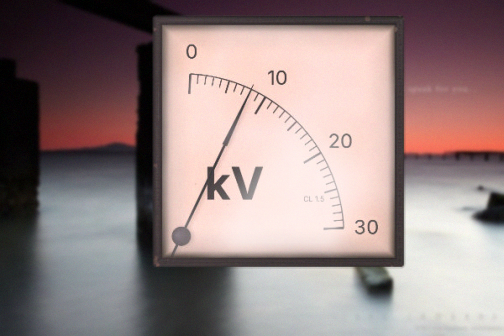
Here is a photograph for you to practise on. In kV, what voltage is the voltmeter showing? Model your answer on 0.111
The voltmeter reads 8
